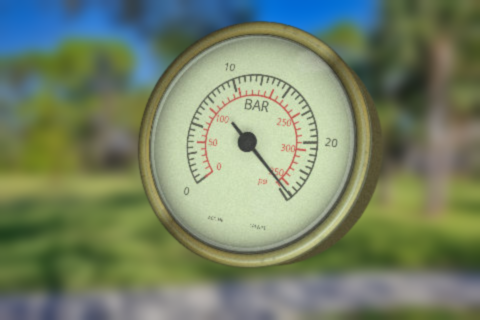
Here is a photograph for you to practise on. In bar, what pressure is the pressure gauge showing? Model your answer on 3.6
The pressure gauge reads 24.5
